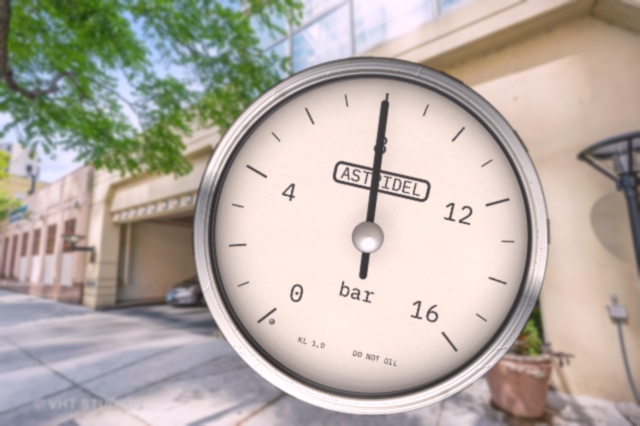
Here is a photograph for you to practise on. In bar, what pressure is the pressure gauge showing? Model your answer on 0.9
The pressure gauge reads 8
